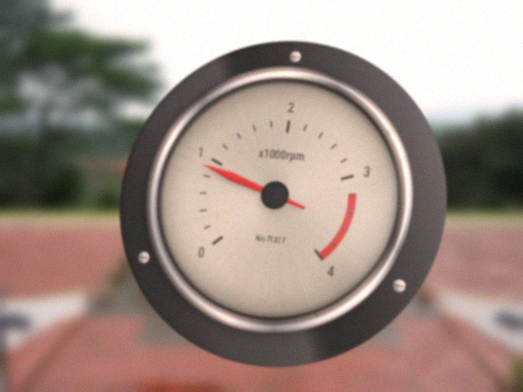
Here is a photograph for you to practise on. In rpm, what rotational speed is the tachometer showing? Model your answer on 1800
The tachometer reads 900
